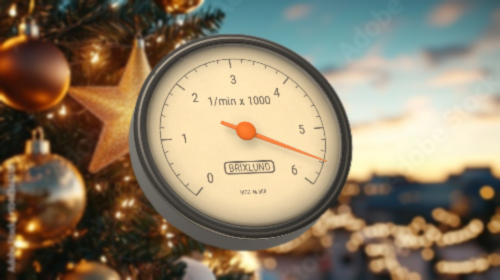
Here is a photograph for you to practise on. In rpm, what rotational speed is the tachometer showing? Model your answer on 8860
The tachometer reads 5600
